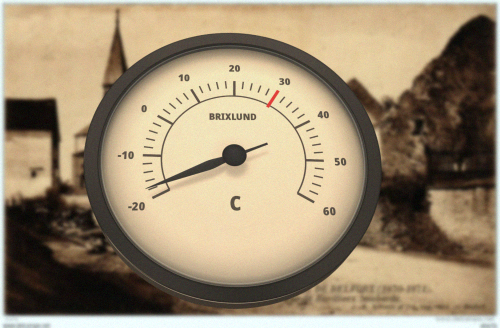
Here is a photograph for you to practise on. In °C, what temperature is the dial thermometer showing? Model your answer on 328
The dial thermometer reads -18
